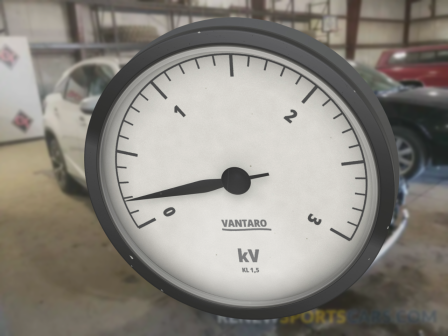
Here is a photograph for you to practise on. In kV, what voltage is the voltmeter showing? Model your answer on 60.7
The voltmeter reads 0.2
